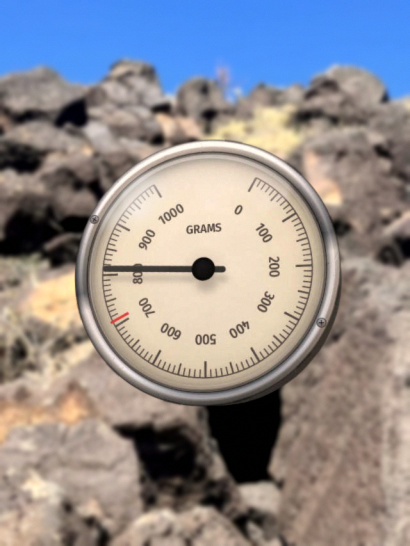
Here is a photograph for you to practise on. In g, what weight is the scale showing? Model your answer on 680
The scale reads 810
